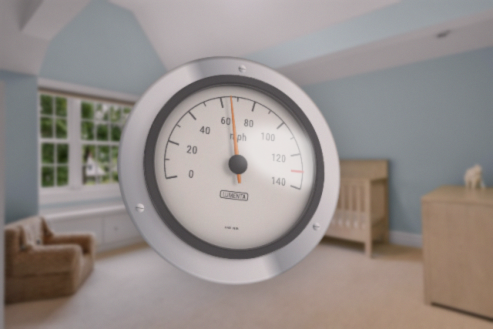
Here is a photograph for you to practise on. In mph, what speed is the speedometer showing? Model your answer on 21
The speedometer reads 65
